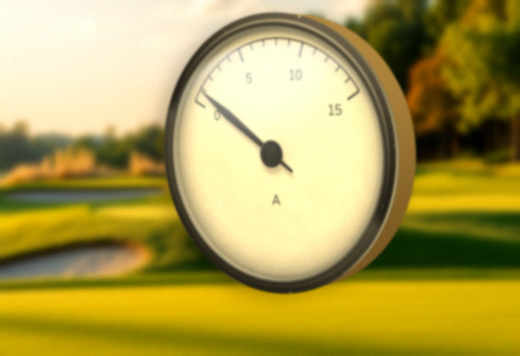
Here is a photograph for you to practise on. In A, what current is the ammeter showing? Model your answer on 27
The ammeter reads 1
